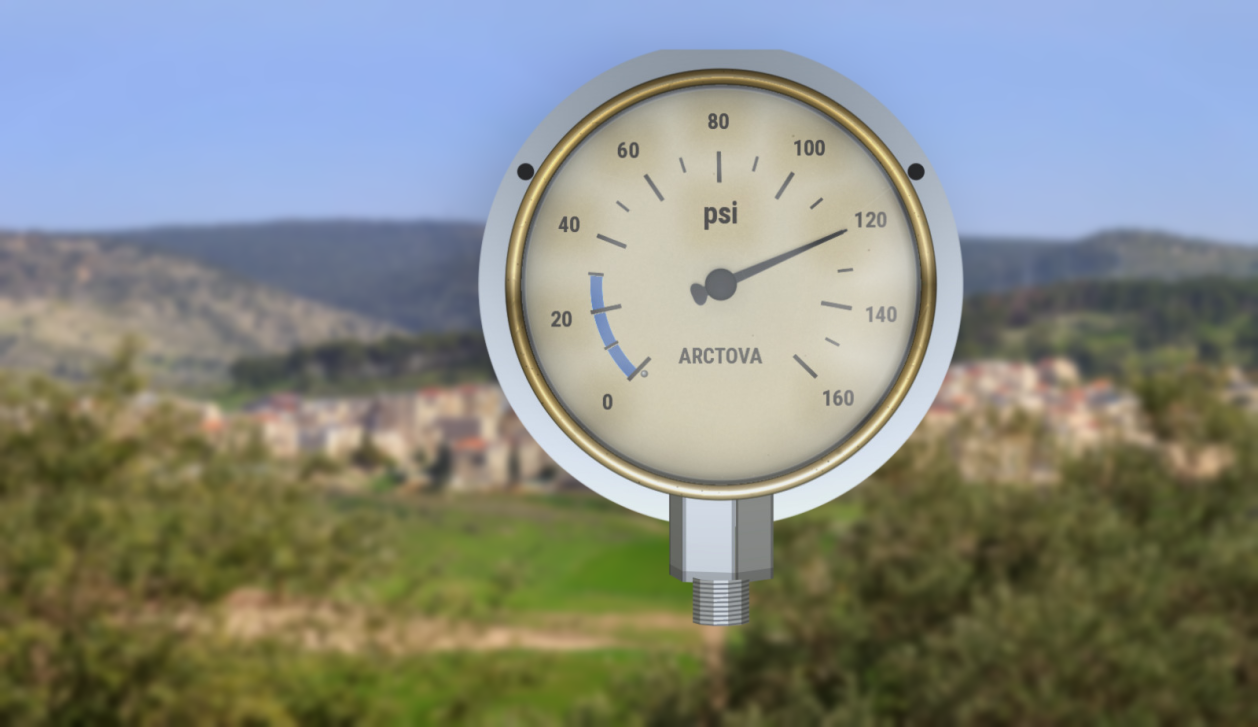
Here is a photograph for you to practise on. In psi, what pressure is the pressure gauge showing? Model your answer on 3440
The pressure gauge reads 120
